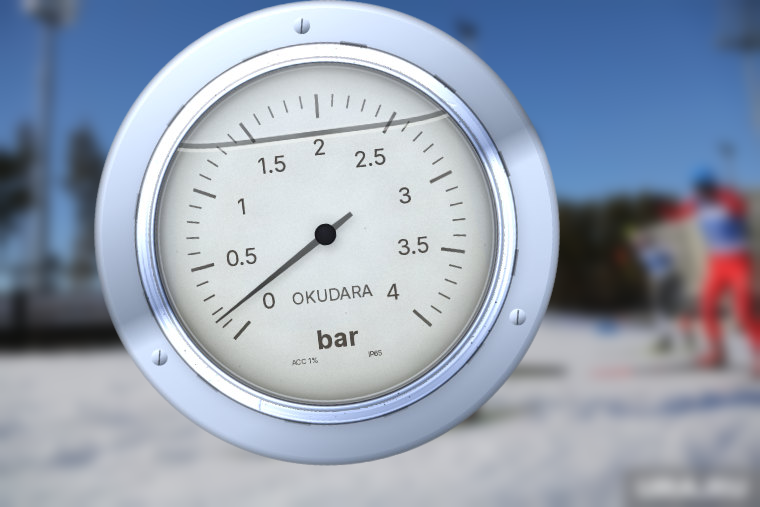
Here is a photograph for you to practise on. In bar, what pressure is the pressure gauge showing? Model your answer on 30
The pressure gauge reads 0.15
